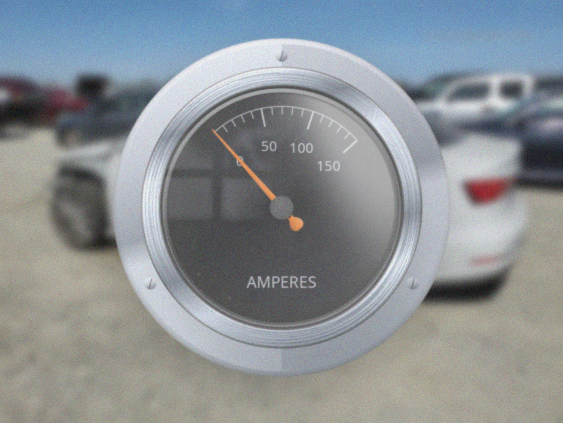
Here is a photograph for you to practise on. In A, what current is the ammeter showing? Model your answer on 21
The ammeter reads 0
